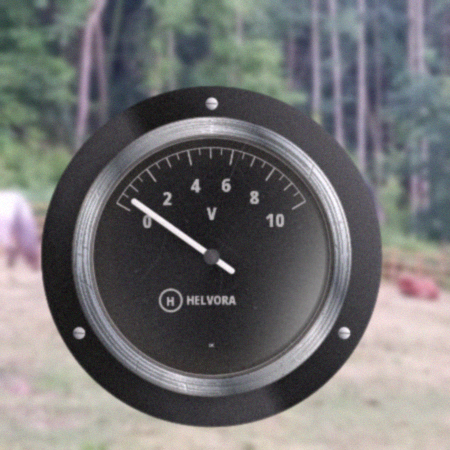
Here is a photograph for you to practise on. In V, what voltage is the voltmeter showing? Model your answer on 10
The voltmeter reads 0.5
